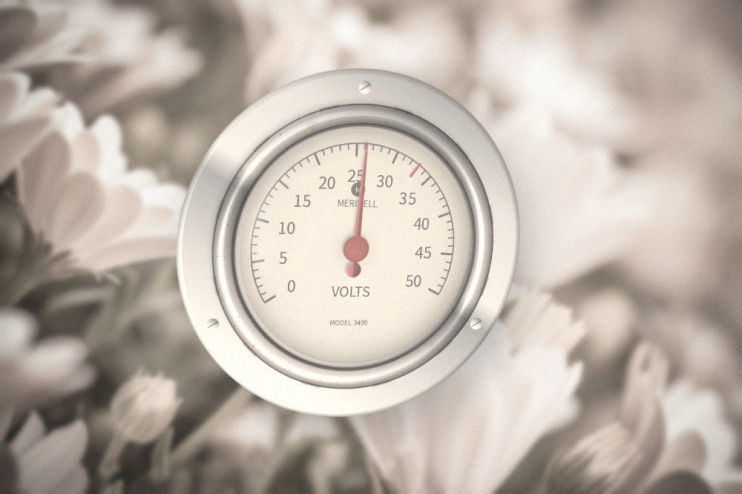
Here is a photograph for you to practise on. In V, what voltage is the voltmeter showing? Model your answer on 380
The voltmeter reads 26
